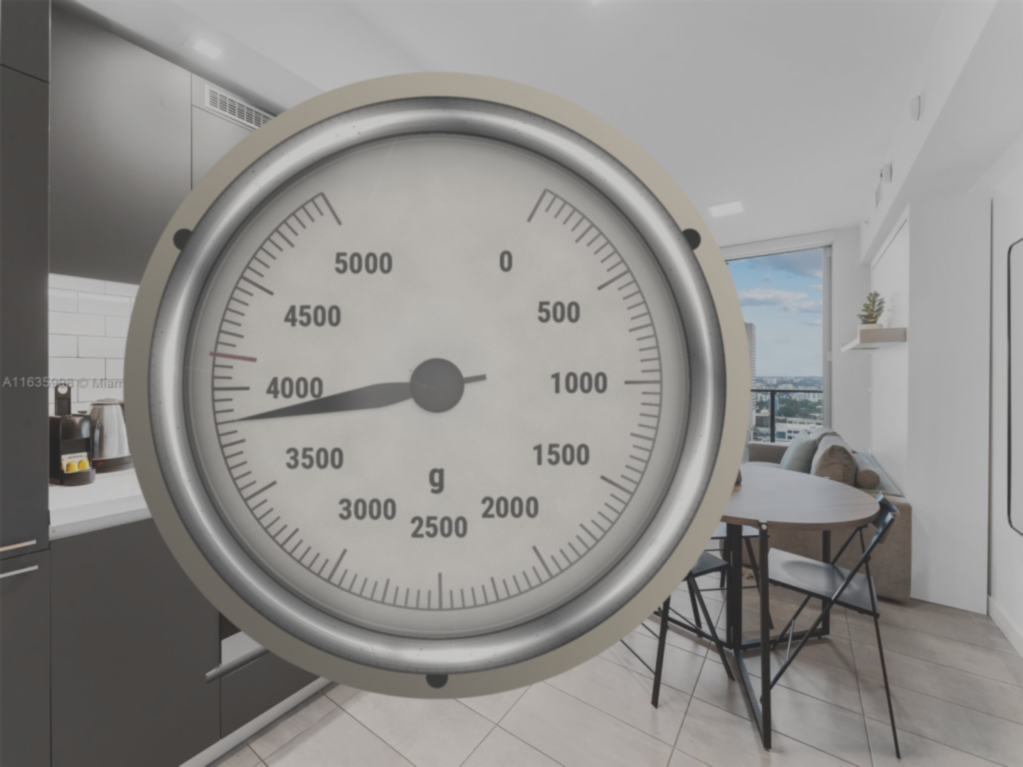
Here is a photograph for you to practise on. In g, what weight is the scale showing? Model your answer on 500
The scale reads 3850
